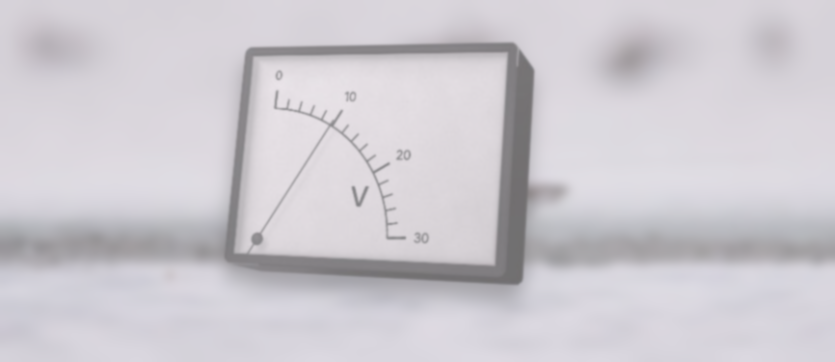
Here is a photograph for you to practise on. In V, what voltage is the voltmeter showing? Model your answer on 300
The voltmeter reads 10
